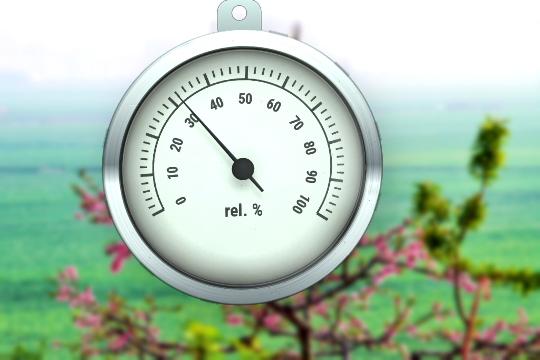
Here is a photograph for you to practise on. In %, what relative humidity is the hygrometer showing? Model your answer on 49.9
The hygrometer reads 32
